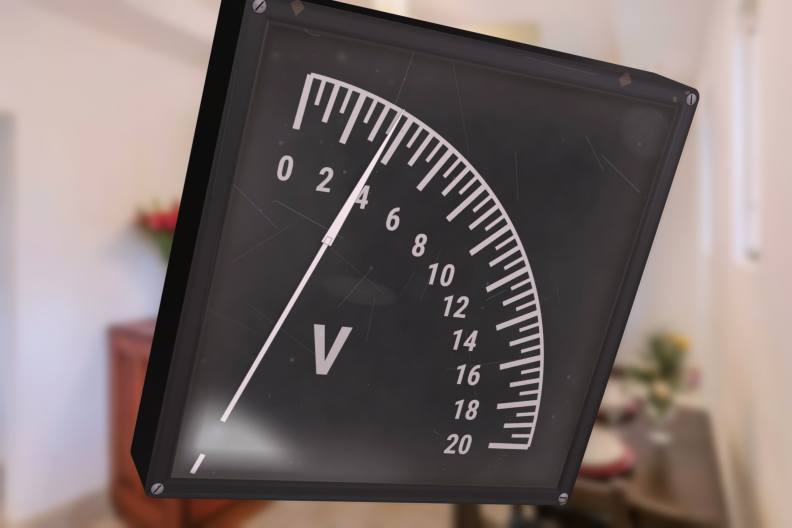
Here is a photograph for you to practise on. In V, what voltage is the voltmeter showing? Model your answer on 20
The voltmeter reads 3.5
